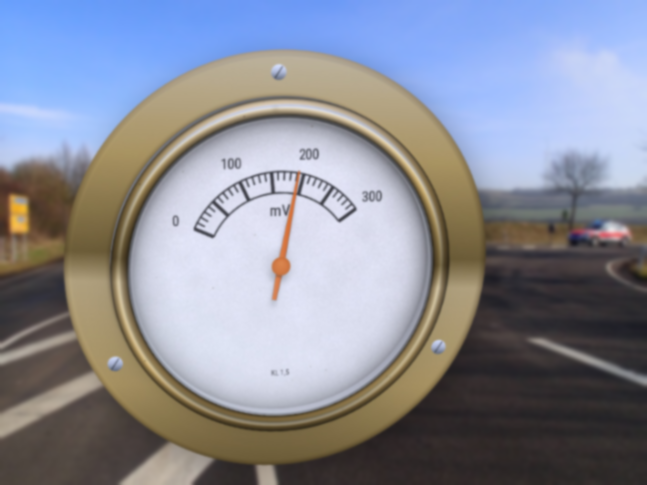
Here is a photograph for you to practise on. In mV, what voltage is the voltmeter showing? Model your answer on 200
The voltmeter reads 190
